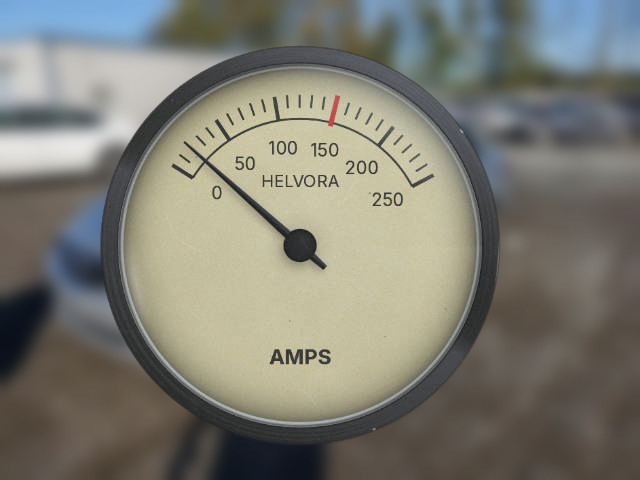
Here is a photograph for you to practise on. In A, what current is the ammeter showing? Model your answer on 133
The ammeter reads 20
